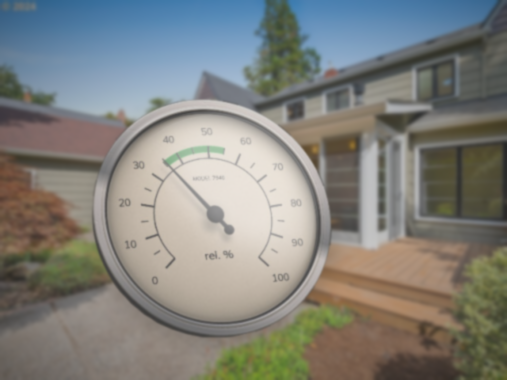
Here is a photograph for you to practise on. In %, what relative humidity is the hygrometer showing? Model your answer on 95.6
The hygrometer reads 35
